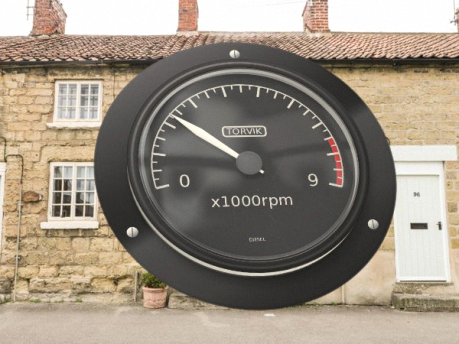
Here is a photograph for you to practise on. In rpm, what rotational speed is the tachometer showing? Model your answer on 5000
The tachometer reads 2250
